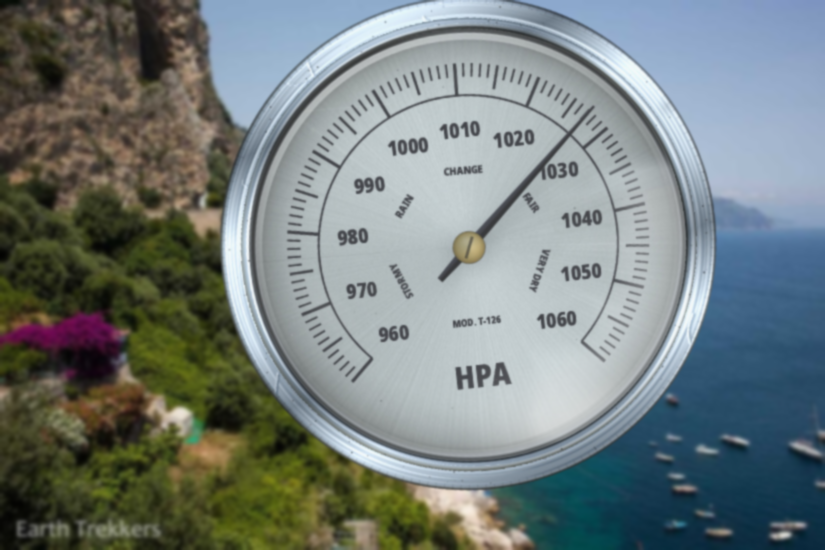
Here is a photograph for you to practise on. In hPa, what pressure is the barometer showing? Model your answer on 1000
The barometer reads 1027
